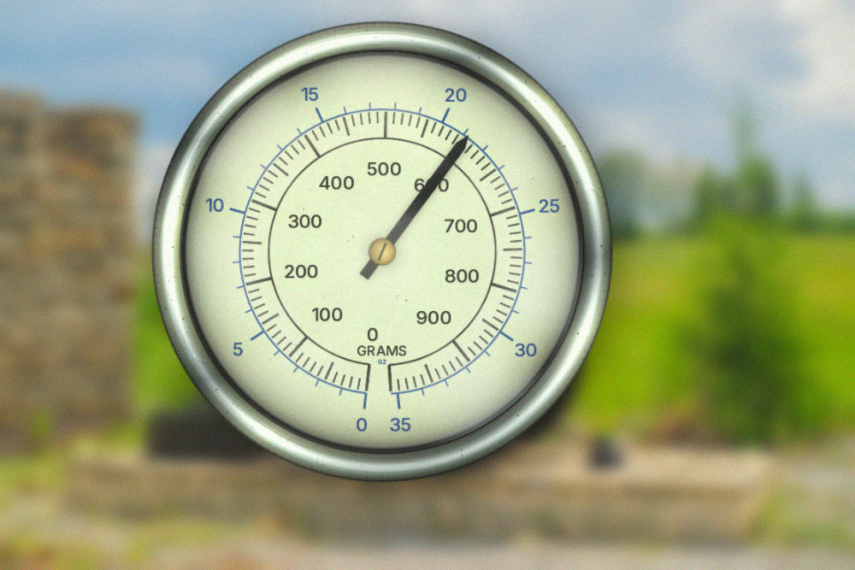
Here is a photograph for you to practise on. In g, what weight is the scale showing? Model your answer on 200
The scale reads 600
